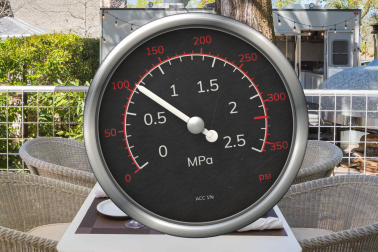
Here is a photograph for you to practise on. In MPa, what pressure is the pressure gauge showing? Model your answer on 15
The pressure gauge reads 0.75
